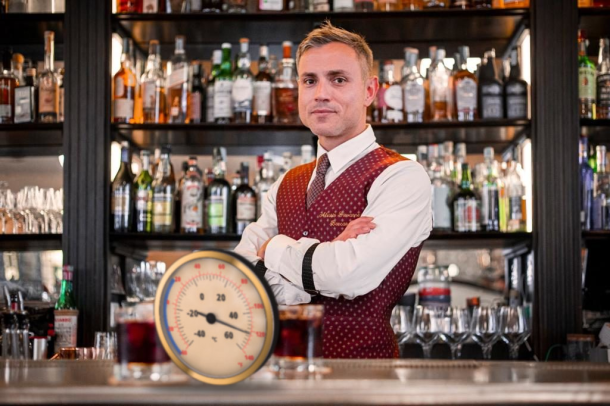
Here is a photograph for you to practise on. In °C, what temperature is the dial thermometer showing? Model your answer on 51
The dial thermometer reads 50
